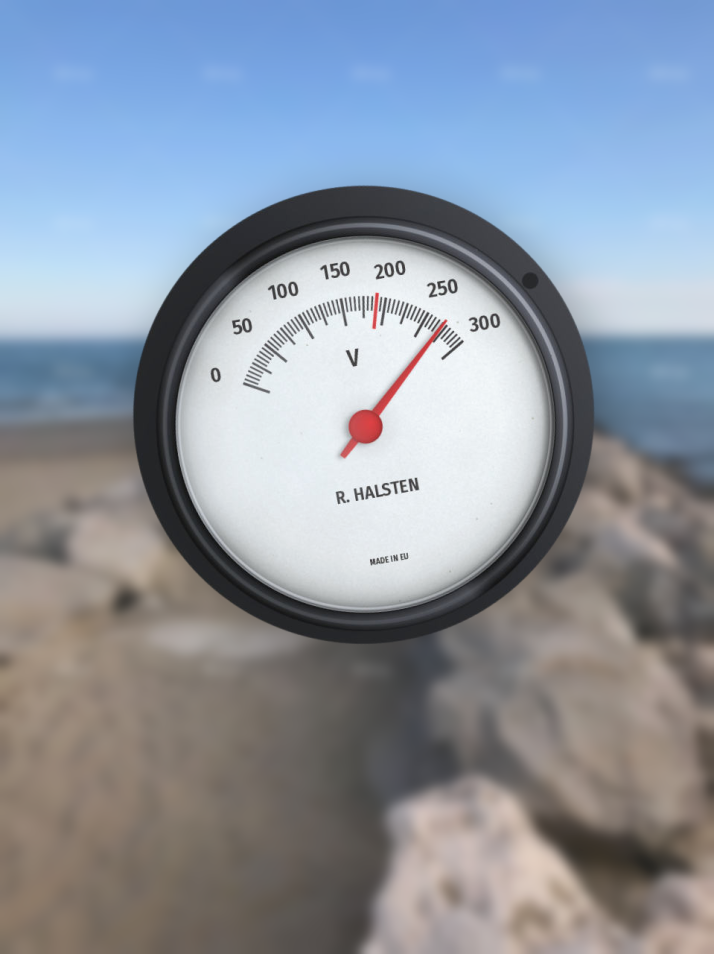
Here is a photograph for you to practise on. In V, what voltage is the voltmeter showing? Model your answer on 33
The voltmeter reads 270
